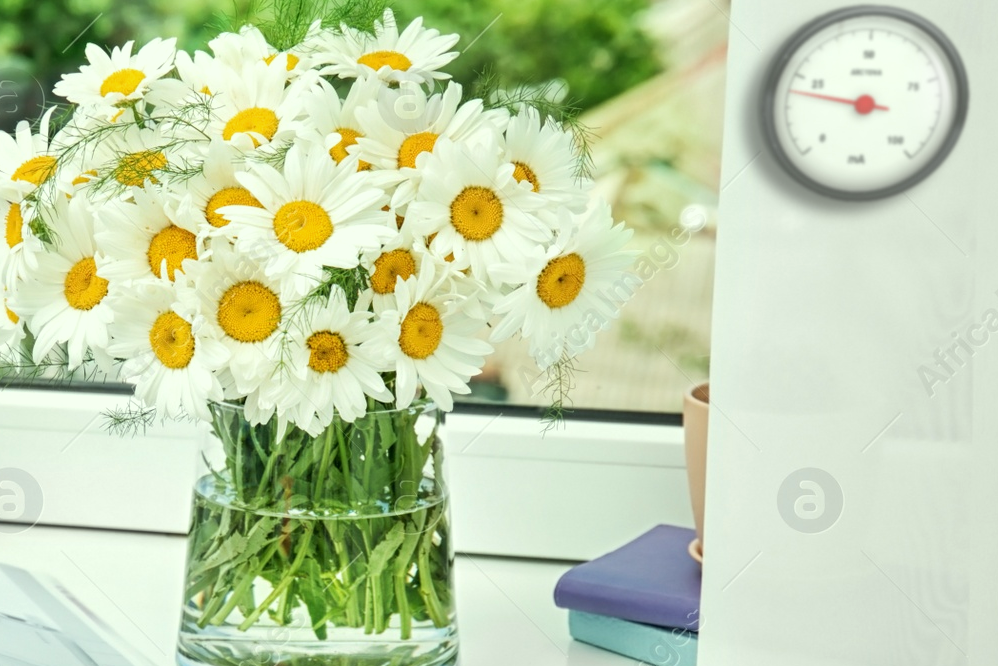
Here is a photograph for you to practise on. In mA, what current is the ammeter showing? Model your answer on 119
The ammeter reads 20
